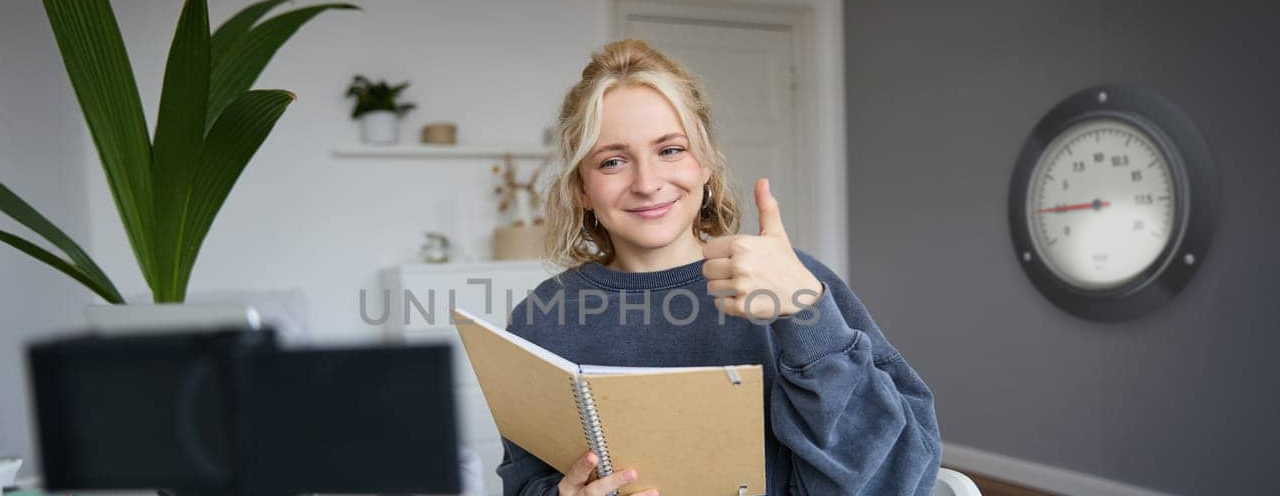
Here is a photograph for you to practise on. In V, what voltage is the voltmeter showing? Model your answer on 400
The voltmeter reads 2.5
